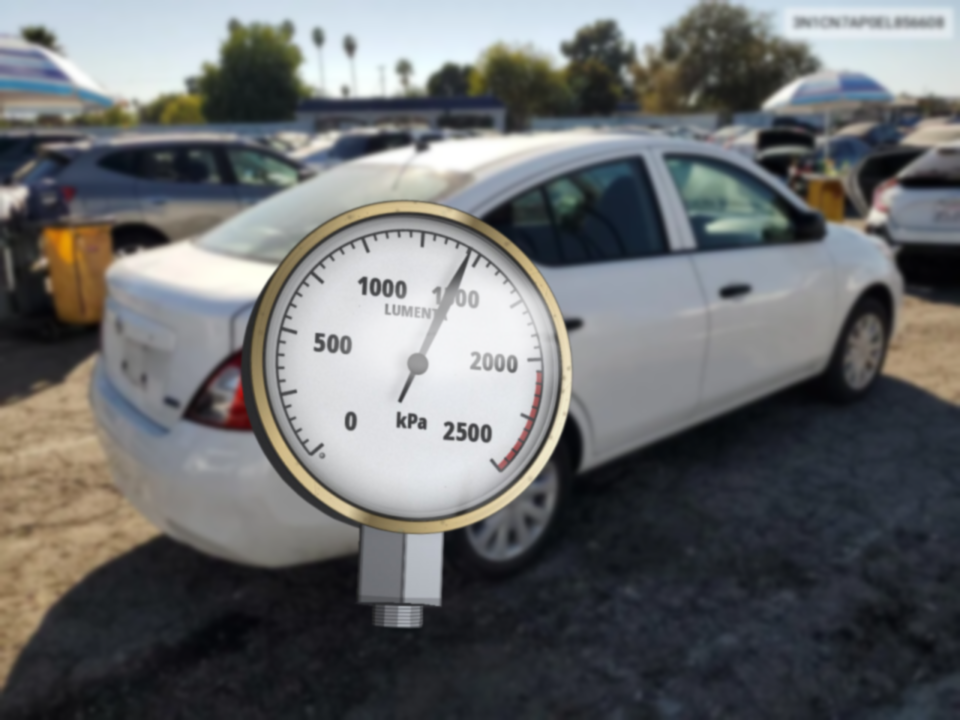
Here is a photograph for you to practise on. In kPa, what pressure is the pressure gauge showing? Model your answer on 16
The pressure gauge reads 1450
